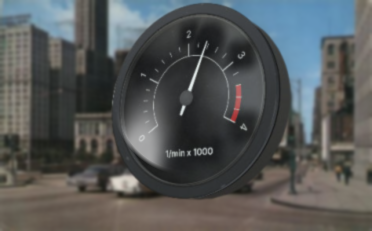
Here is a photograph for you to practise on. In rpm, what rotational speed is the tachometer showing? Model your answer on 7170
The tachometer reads 2400
